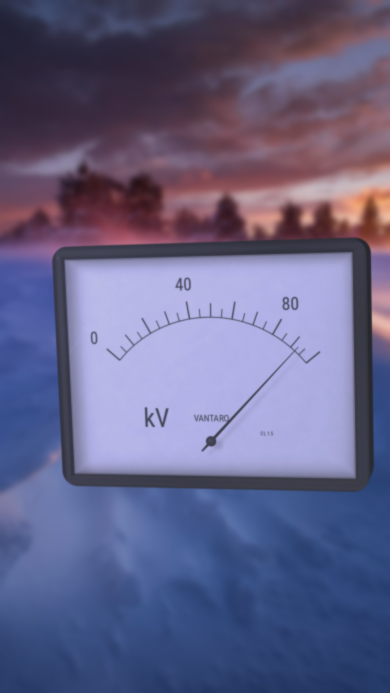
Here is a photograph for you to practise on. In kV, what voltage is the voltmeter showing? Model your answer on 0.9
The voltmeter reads 92.5
